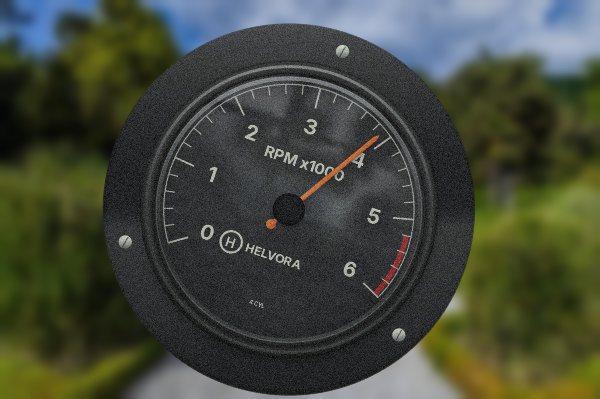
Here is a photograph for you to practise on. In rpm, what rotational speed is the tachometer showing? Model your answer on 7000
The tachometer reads 3900
